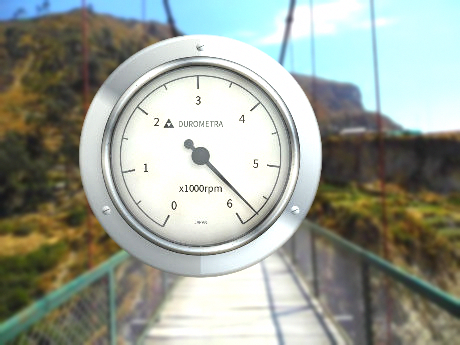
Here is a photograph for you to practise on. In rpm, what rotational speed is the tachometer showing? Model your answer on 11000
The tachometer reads 5750
